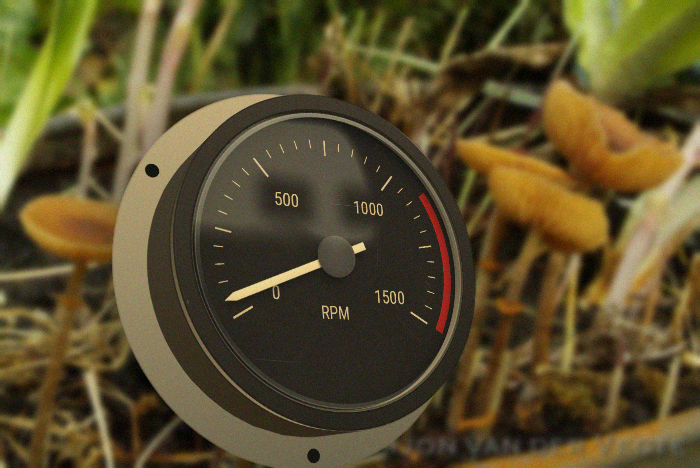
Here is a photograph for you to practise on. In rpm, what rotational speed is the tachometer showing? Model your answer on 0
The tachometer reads 50
